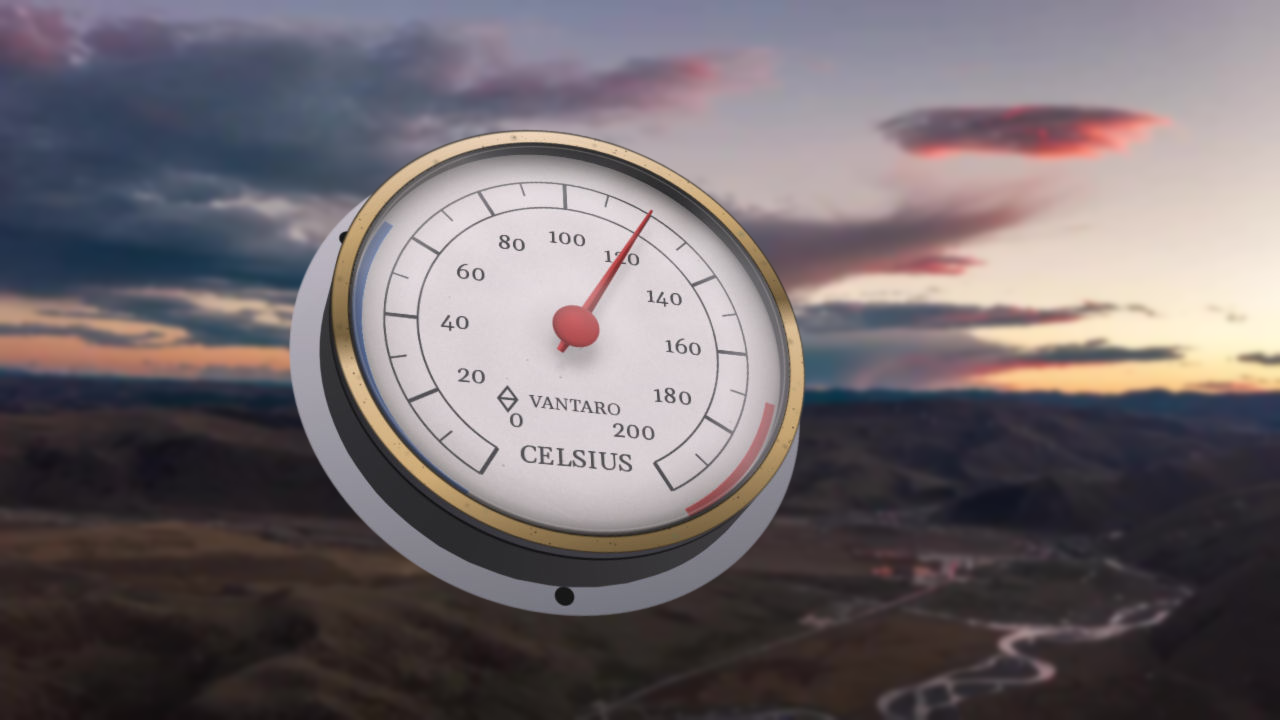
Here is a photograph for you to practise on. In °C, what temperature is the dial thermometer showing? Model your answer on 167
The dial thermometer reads 120
